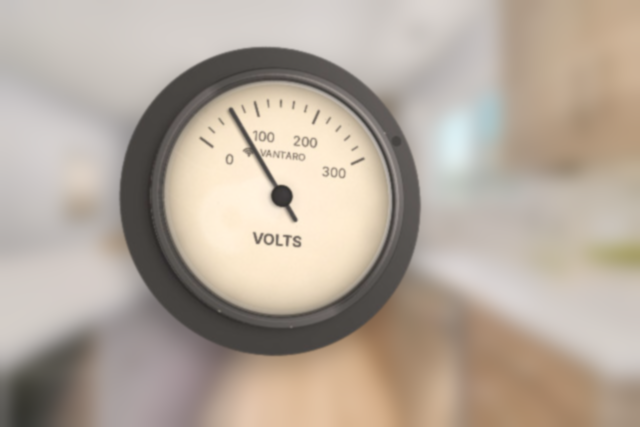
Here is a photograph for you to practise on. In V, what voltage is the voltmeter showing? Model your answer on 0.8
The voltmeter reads 60
